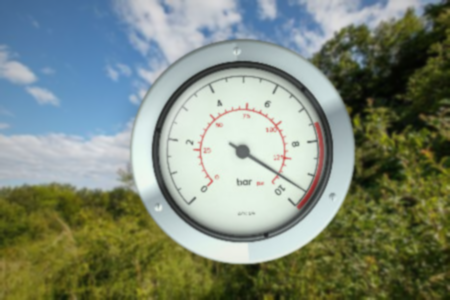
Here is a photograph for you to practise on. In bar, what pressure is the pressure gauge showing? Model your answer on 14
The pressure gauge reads 9.5
